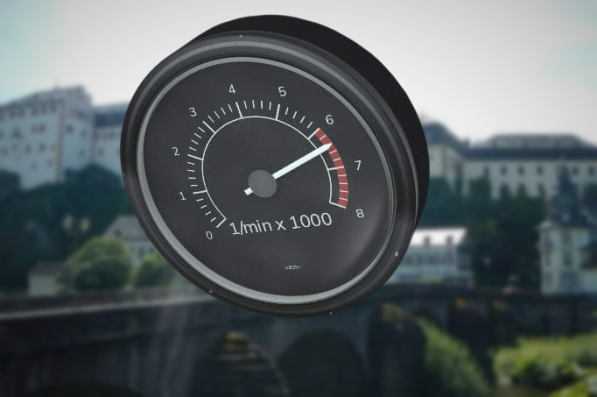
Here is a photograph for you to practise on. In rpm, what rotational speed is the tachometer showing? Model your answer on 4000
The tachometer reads 6400
